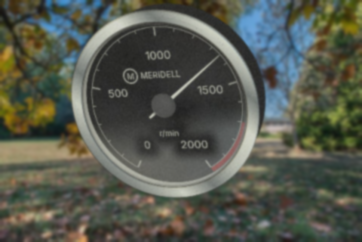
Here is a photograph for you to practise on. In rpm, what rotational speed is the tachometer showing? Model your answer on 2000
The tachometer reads 1350
